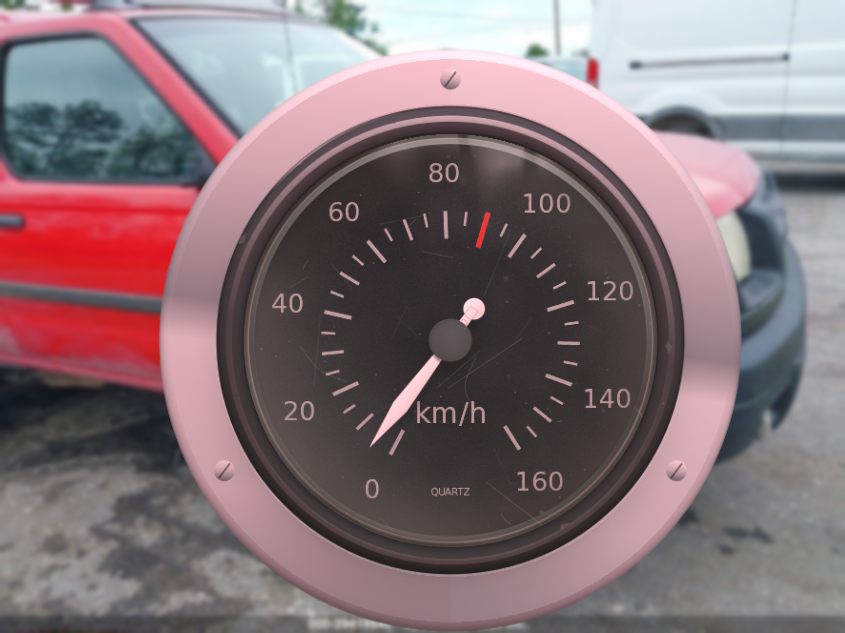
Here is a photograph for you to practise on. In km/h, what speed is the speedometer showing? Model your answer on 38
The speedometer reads 5
